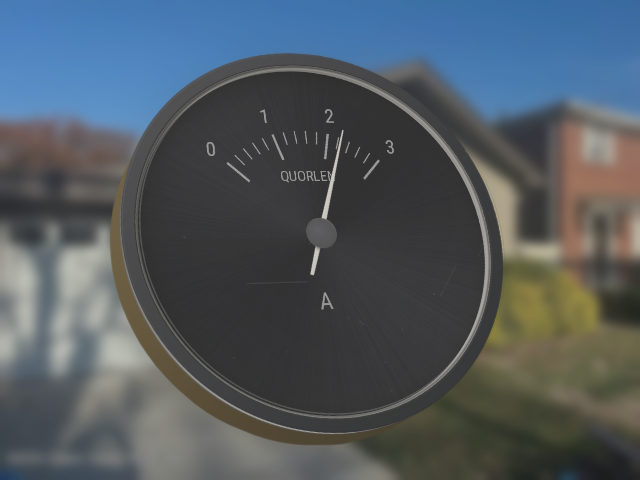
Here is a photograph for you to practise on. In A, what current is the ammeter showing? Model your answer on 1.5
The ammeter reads 2.2
